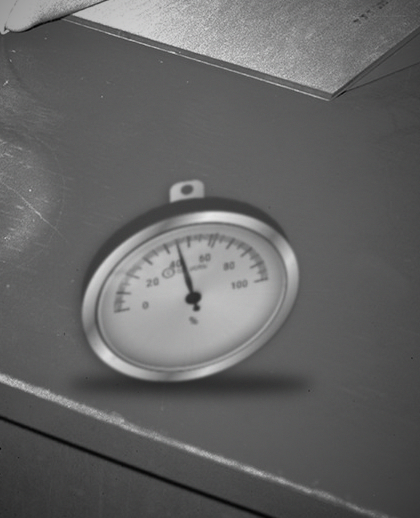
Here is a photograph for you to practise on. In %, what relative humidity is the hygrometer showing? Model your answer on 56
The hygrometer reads 45
